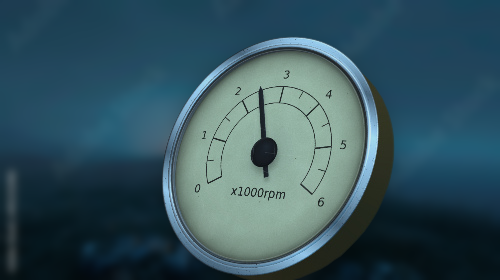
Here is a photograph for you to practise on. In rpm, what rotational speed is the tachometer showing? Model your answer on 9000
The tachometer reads 2500
